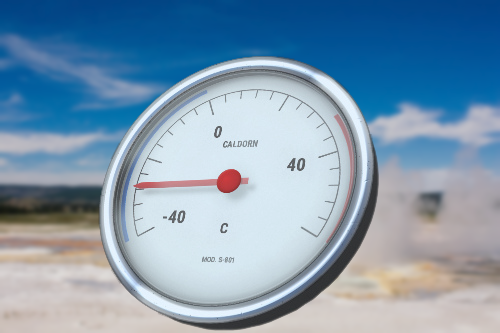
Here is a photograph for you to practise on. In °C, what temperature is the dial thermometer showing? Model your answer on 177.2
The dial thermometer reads -28
